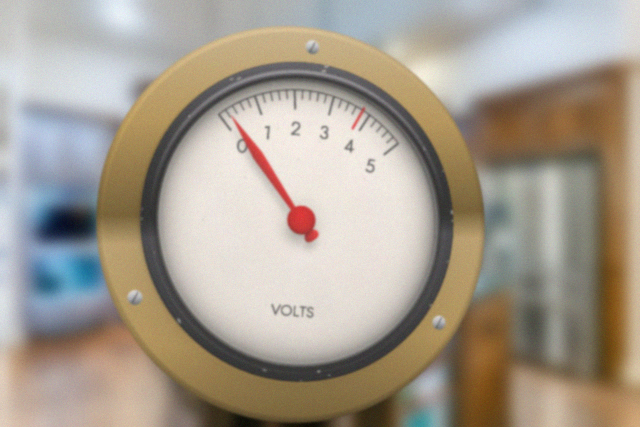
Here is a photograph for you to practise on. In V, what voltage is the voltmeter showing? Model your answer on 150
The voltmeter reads 0.2
